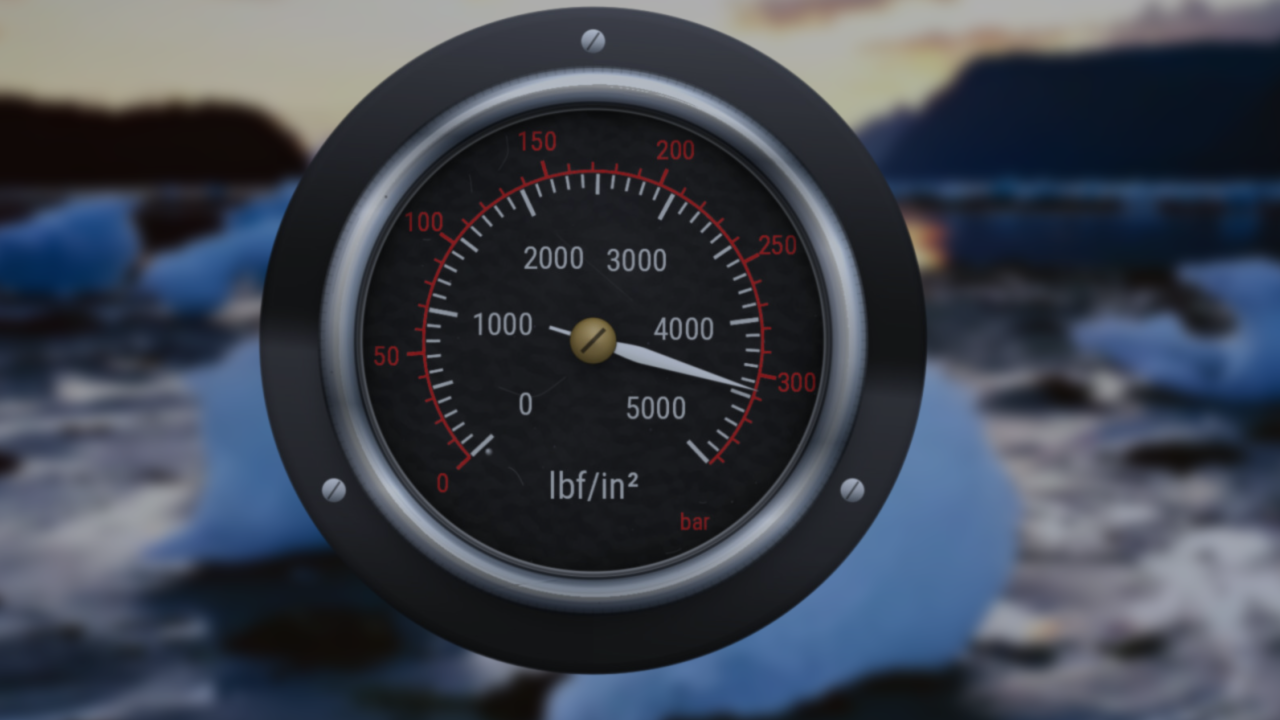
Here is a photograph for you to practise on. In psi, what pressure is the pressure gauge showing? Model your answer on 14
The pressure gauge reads 4450
